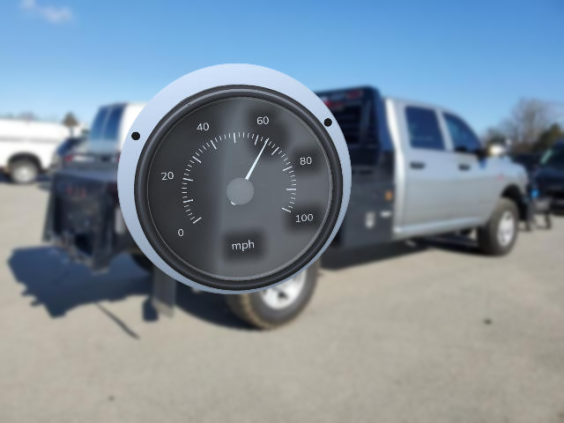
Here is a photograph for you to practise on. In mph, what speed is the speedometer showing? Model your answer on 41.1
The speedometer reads 64
